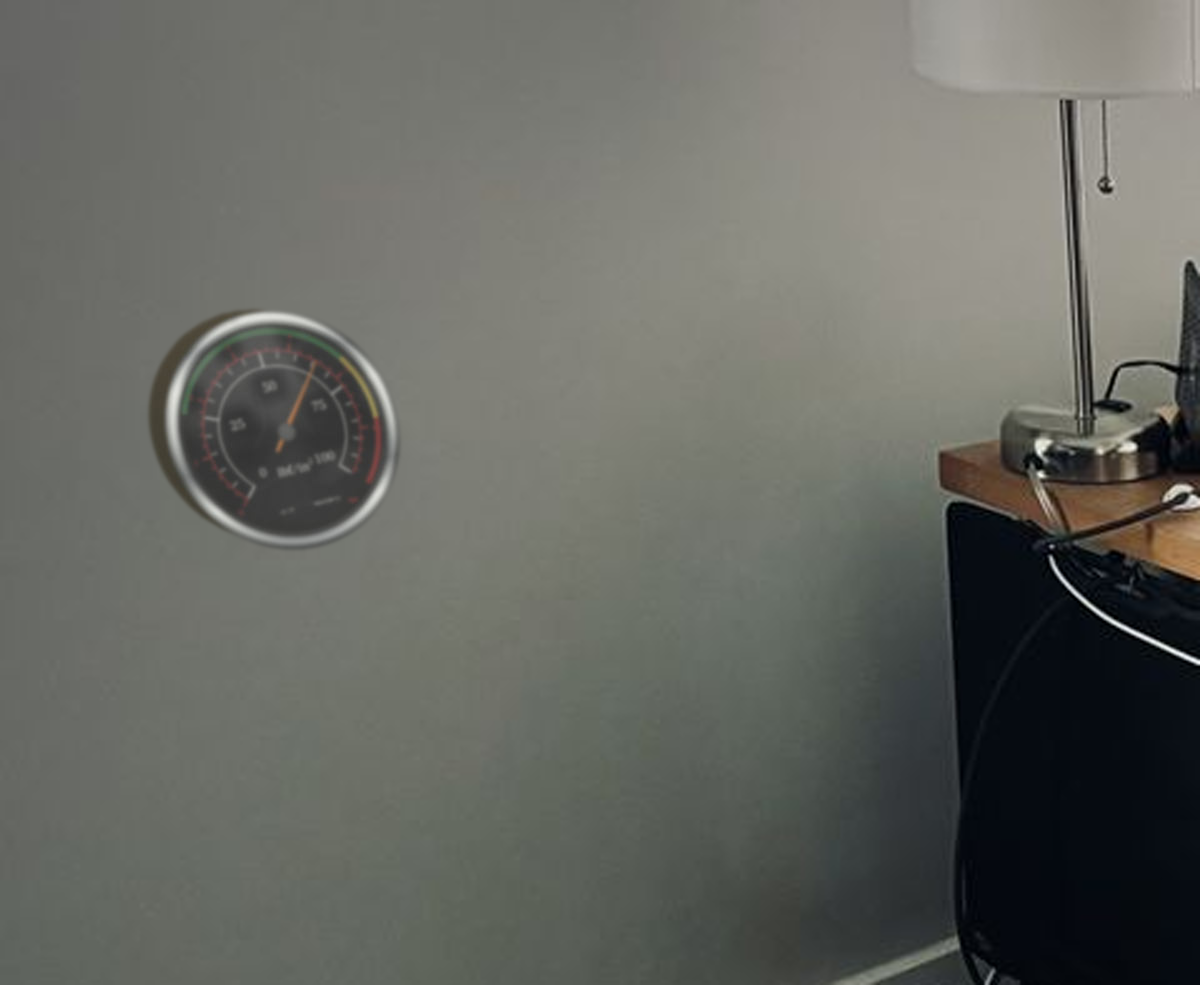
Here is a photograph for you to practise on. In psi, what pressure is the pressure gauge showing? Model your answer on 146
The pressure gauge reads 65
